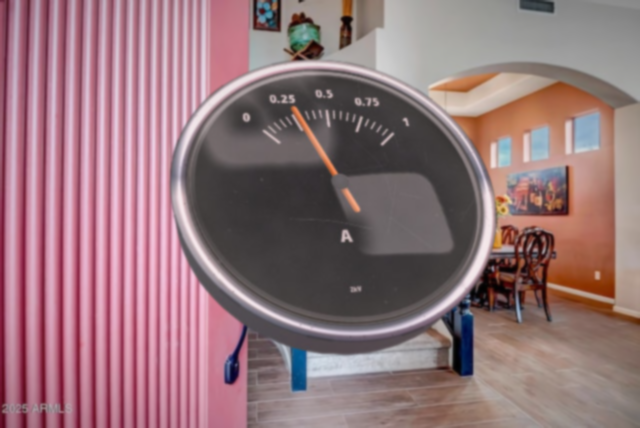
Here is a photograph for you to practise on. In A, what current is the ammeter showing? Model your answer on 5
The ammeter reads 0.25
